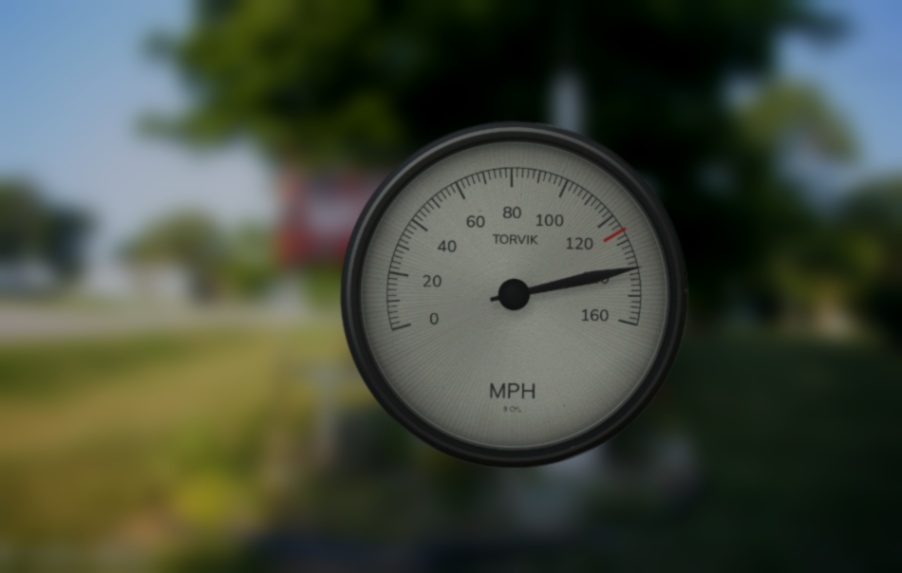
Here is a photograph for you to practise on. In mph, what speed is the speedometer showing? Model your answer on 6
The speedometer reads 140
